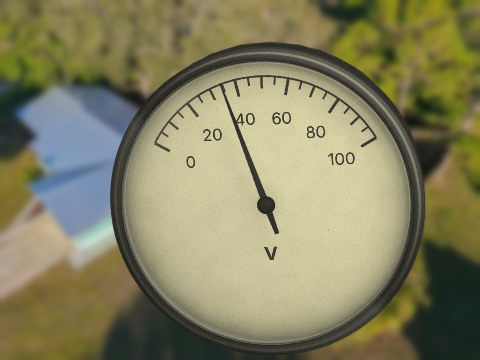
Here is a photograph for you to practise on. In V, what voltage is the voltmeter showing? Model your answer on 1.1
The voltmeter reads 35
